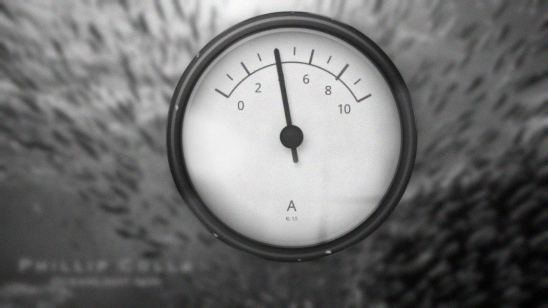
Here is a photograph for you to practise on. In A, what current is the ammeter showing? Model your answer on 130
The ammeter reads 4
